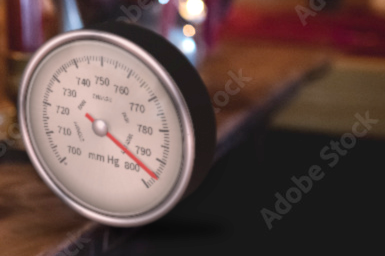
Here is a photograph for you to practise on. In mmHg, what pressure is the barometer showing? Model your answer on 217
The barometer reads 795
